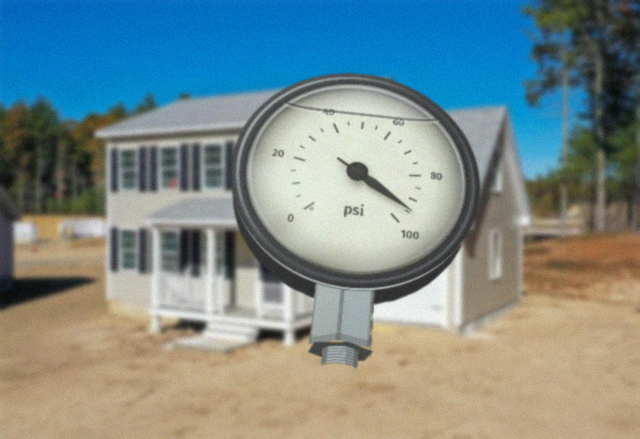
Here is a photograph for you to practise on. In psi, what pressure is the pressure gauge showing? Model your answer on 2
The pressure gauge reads 95
